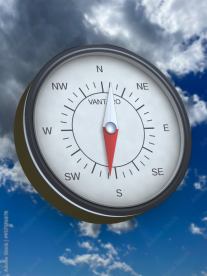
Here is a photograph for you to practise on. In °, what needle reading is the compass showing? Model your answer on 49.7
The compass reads 190
